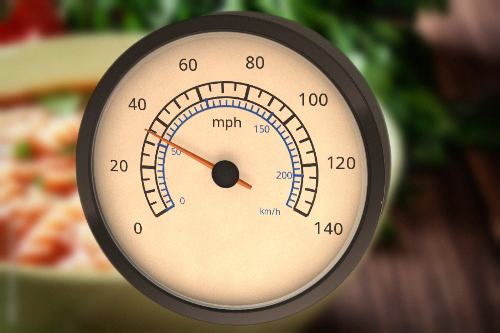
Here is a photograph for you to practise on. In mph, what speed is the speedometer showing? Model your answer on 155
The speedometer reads 35
